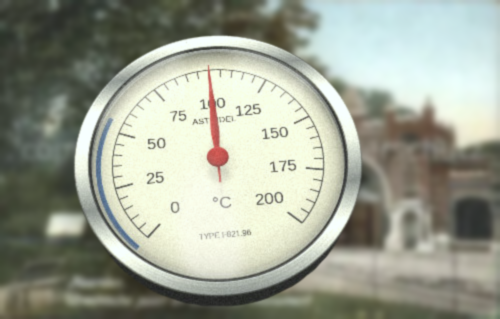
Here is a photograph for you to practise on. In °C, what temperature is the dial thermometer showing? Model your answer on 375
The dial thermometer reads 100
